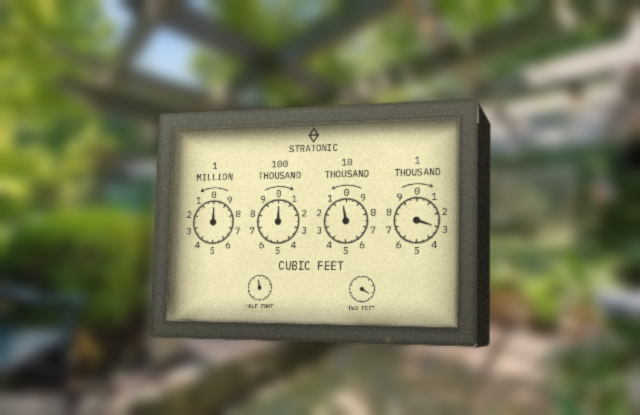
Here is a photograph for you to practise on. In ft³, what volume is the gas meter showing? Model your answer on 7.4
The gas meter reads 300
